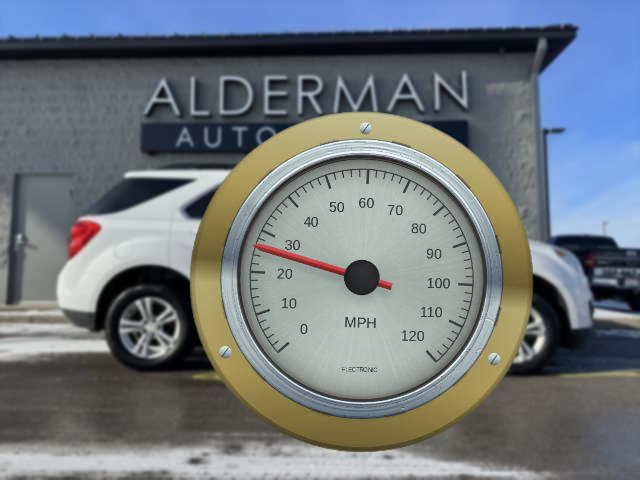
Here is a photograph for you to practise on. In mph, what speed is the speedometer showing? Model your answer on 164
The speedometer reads 26
